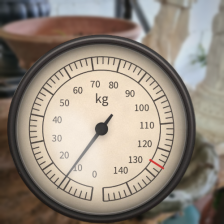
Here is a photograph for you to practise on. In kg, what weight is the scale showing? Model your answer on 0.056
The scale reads 12
